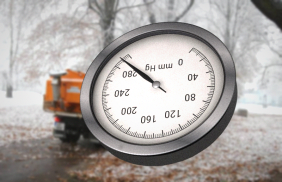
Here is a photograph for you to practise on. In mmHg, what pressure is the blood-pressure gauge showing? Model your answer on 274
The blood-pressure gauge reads 290
